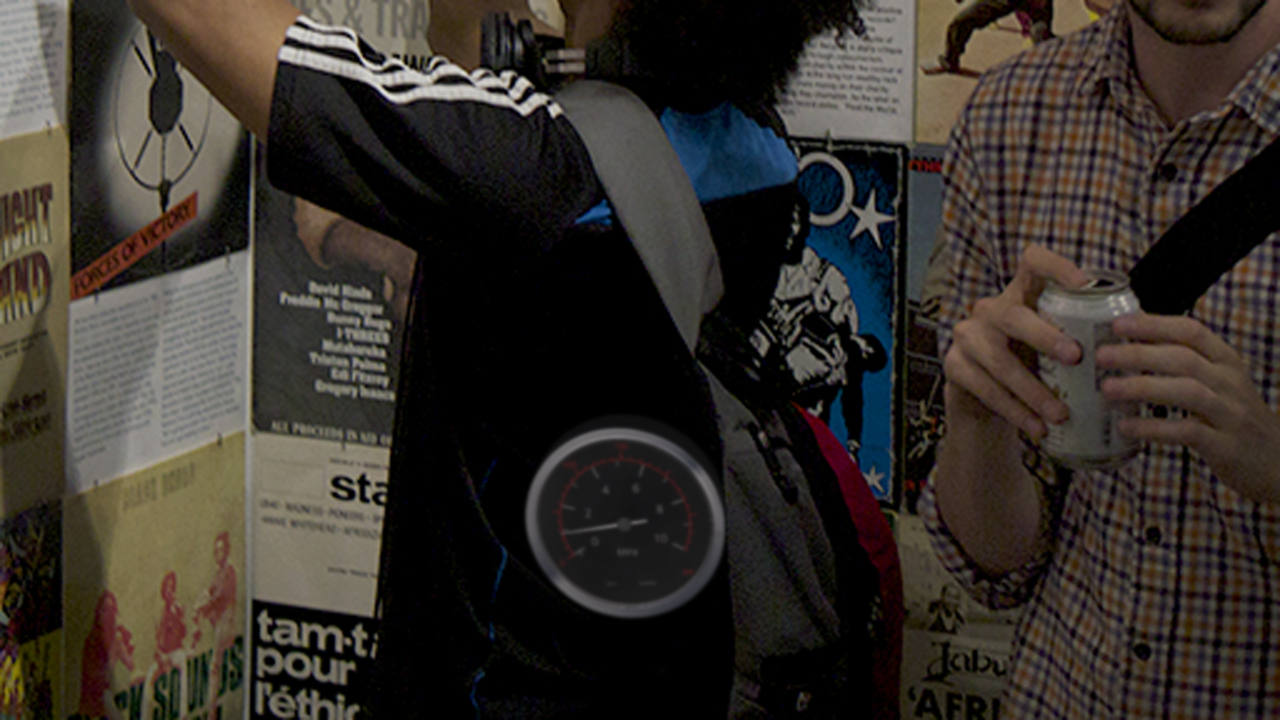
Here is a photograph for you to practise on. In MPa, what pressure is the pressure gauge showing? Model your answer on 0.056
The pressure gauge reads 1
